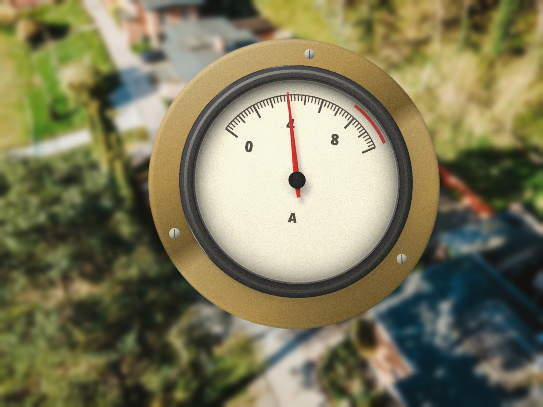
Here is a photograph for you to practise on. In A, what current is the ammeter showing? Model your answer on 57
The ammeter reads 4
